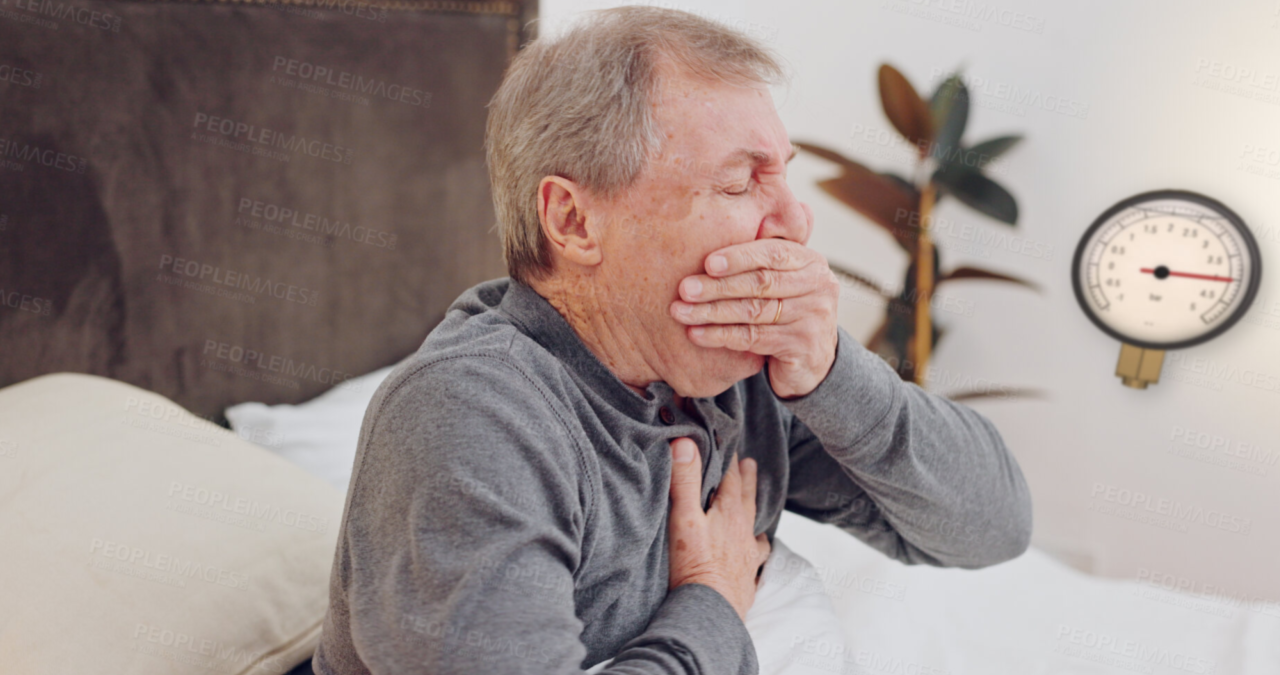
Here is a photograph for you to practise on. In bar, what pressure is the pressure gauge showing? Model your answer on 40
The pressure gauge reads 4
